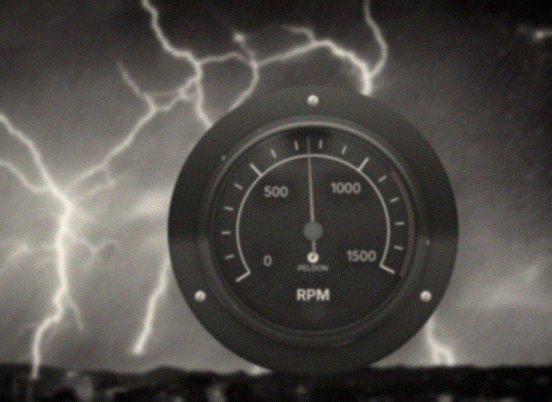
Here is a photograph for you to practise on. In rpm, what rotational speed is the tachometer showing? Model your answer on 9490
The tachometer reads 750
